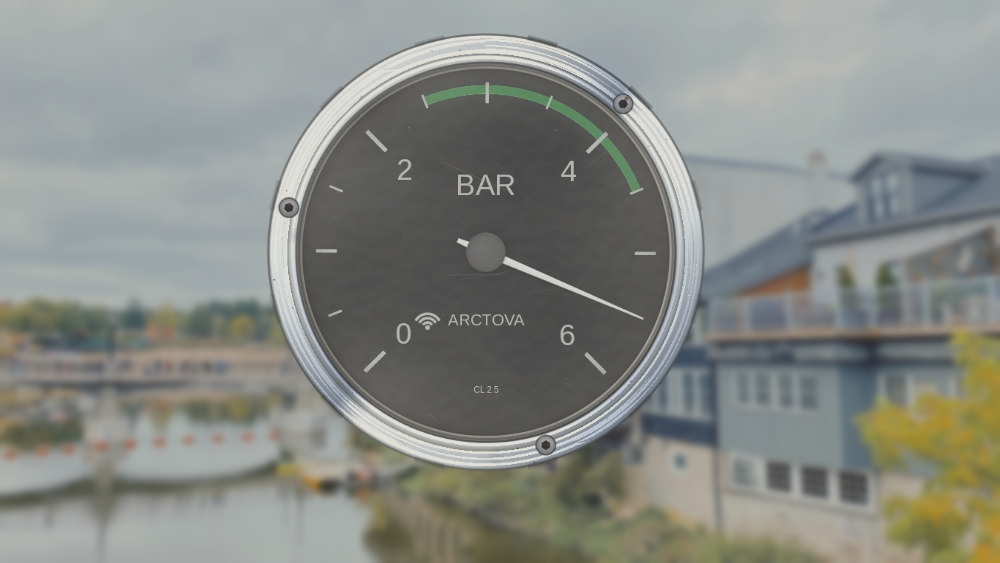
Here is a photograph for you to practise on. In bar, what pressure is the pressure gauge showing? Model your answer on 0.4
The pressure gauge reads 5.5
